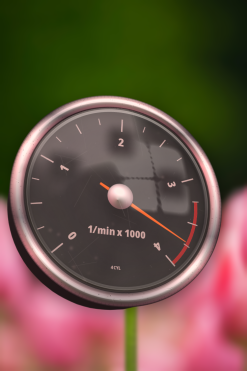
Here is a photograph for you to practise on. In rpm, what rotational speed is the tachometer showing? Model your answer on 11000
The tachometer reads 3750
